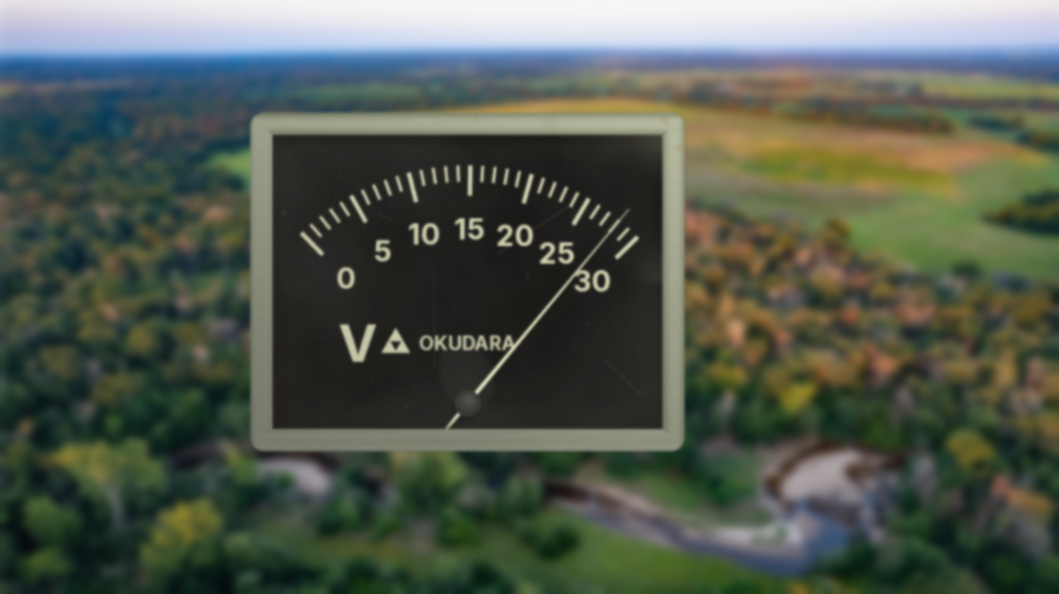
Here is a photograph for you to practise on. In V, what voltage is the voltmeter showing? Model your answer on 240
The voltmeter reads 28
